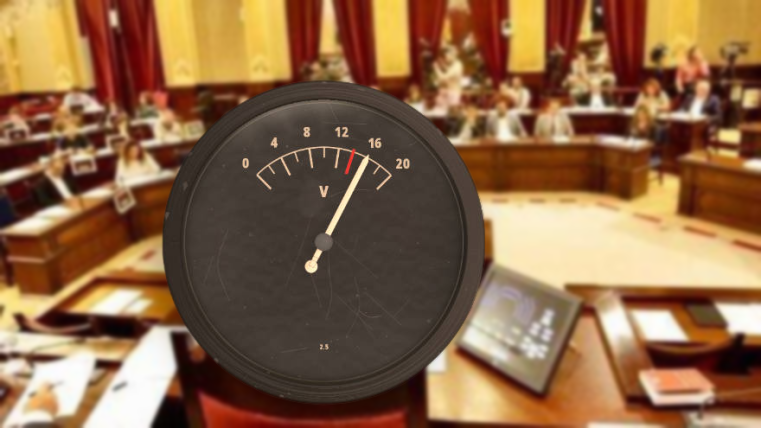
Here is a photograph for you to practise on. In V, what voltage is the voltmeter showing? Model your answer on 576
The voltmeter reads 16
